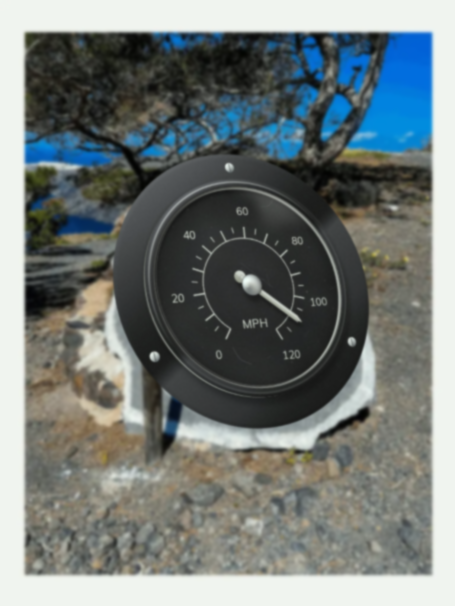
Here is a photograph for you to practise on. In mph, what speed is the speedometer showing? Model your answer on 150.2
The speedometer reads 110
